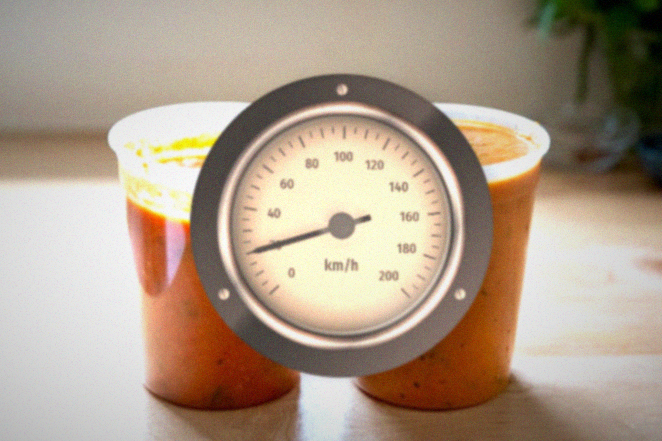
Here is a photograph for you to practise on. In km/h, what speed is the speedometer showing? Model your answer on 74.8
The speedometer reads 20
